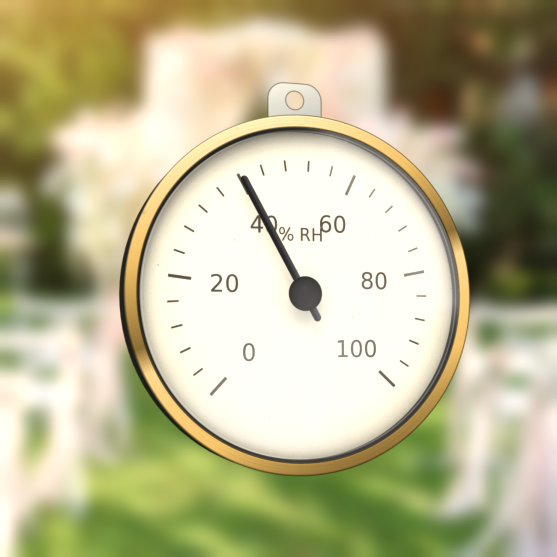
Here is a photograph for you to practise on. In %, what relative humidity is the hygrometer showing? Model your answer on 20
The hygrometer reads 40
